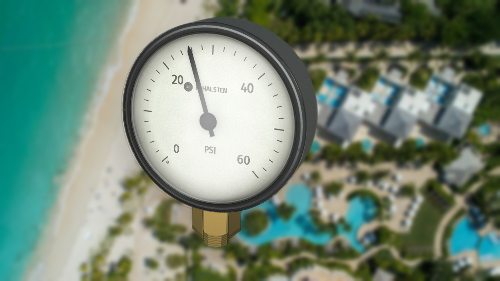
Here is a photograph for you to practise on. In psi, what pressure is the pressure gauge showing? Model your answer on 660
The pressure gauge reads 26
